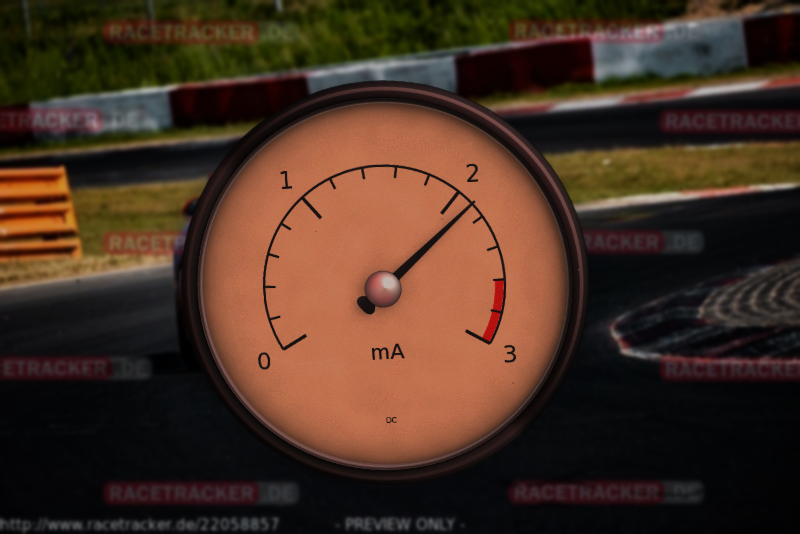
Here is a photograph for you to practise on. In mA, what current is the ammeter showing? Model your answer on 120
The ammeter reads 2.1
